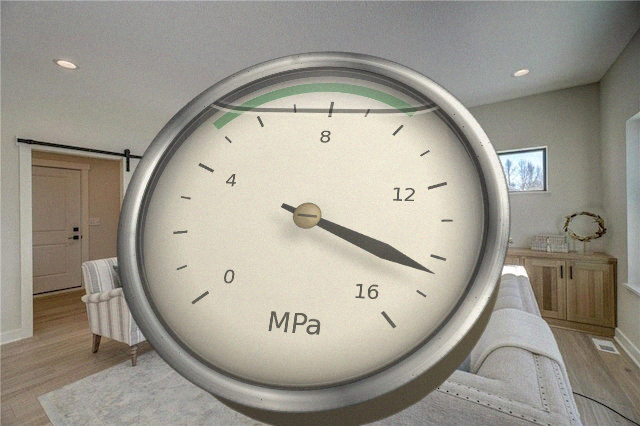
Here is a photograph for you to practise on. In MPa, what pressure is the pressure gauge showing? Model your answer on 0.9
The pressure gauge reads 14.5
